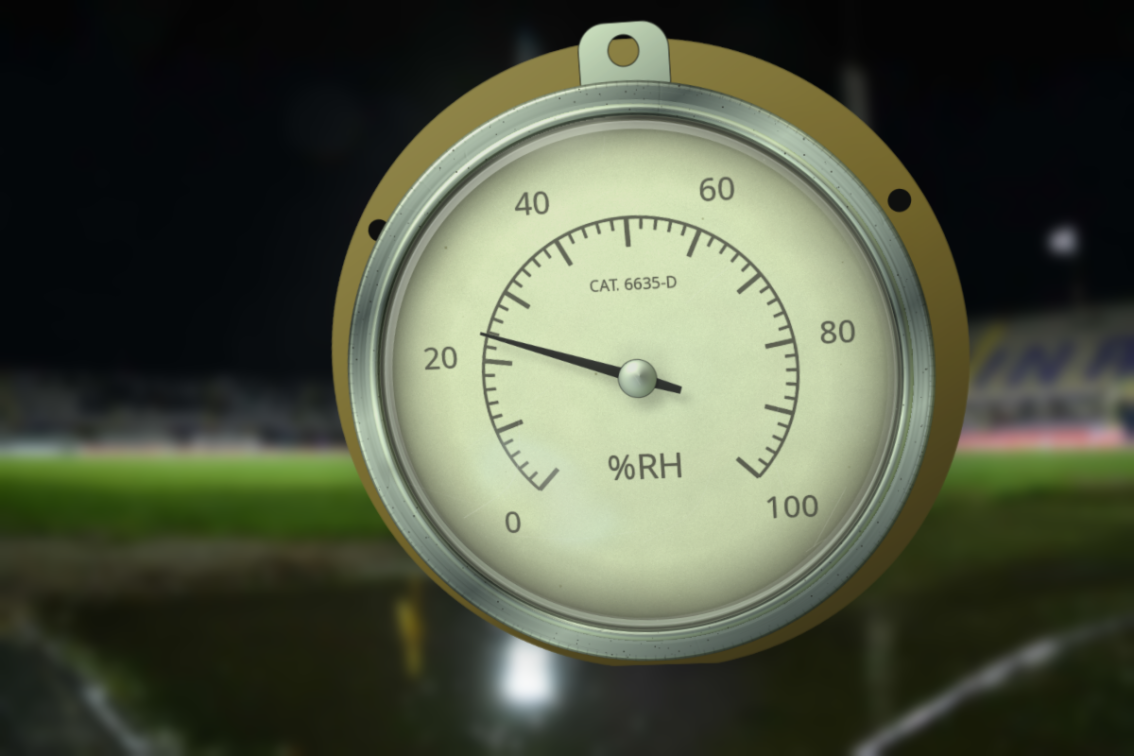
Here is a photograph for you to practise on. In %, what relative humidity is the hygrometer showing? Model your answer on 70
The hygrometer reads 24
